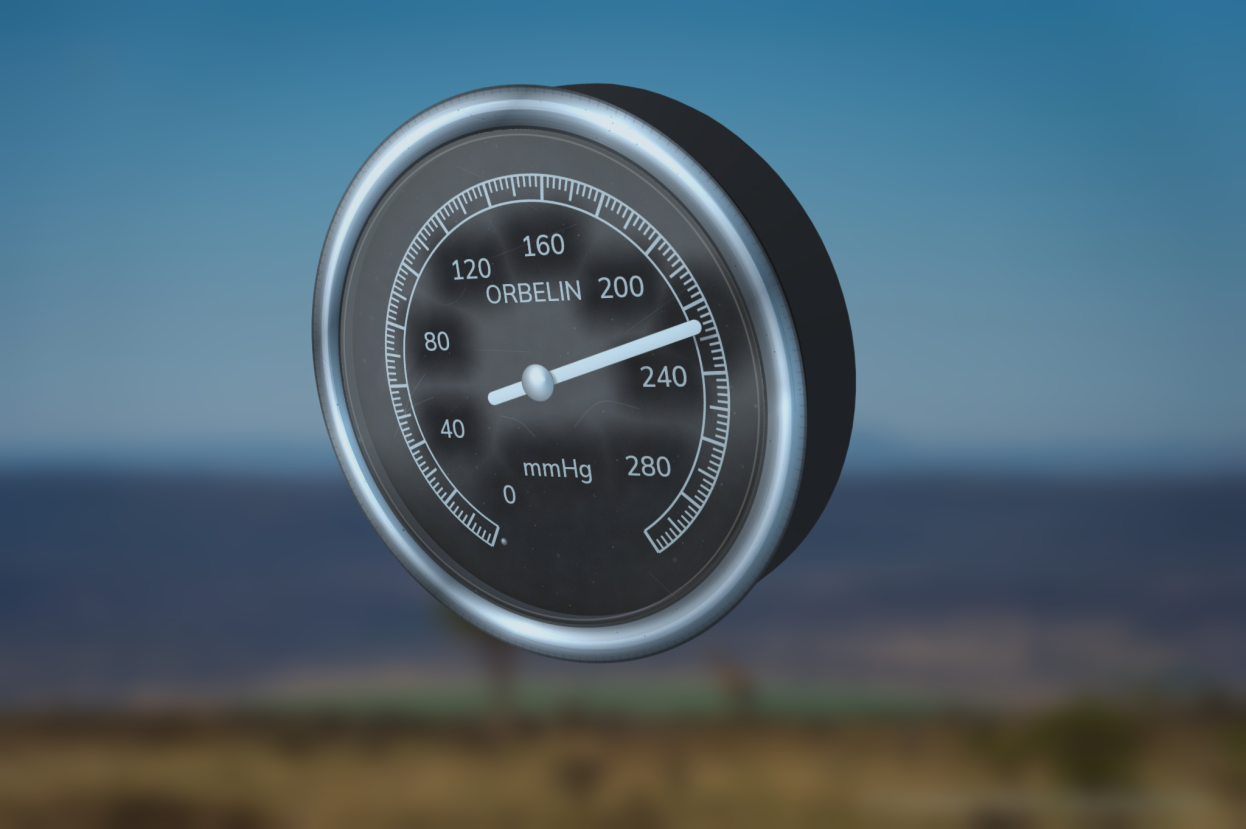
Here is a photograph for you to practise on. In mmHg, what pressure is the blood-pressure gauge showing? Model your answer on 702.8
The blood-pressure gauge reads 226
